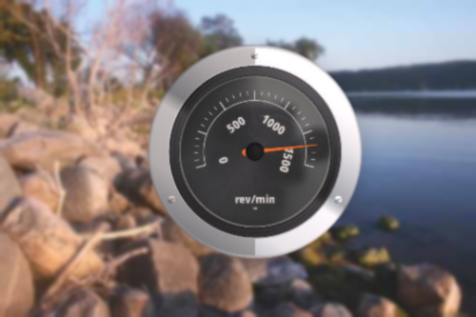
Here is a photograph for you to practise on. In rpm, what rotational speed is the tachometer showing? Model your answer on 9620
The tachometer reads 1350
